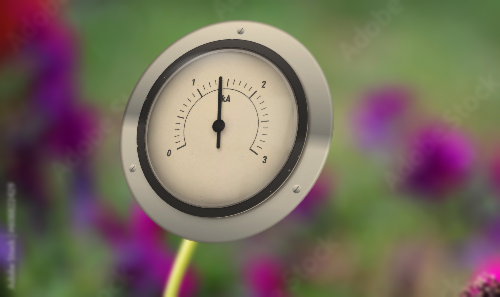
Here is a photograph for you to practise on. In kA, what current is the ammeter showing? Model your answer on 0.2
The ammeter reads 1.4
